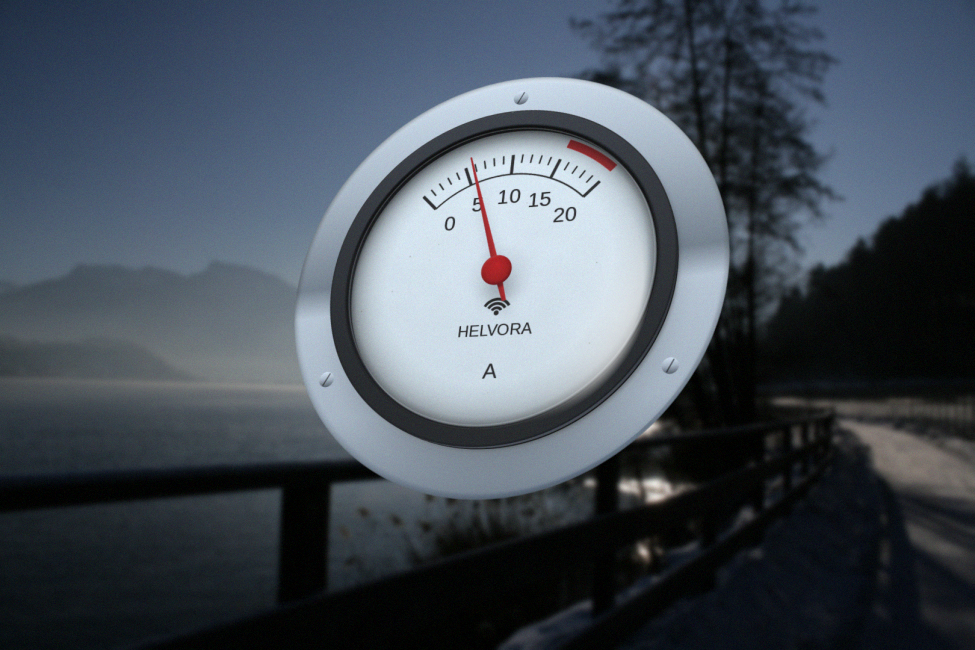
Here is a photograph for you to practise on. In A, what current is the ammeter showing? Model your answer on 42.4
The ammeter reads 6
